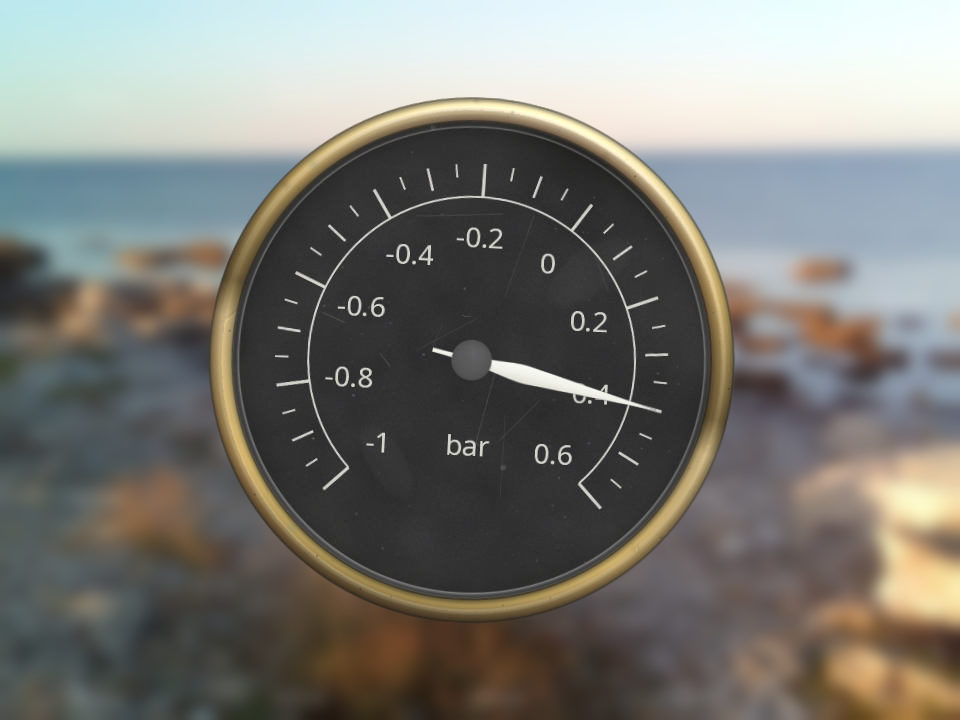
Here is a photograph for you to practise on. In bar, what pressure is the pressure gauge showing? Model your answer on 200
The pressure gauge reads 0.4
